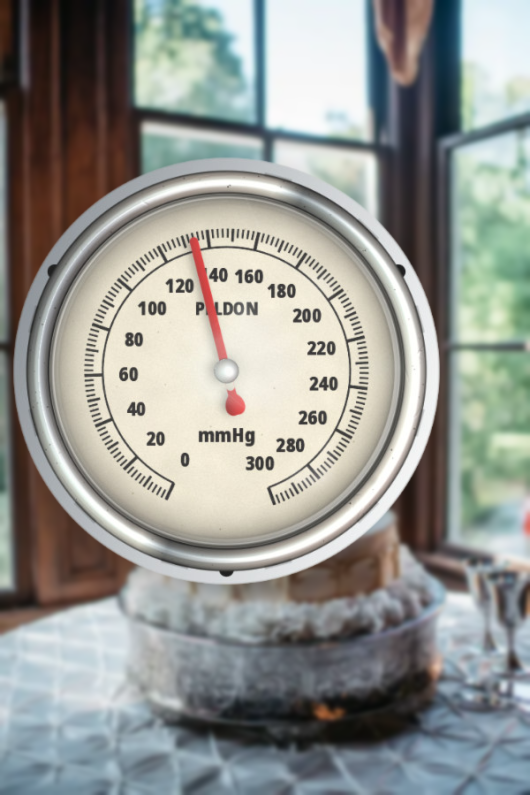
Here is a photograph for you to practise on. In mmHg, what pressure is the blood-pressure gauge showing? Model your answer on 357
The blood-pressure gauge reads 134
